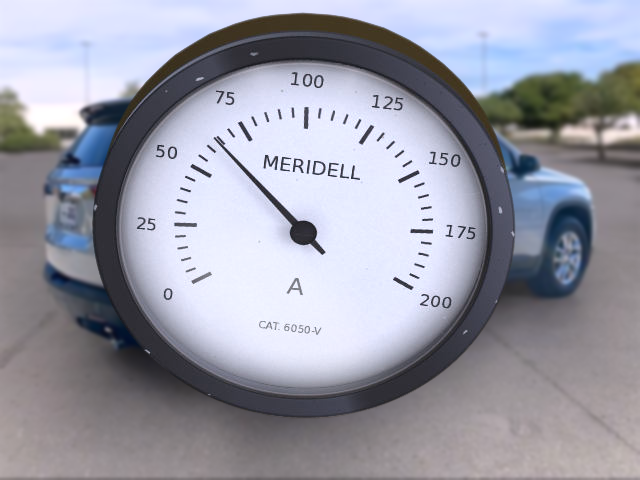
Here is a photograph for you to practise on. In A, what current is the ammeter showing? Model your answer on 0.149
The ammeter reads 65
